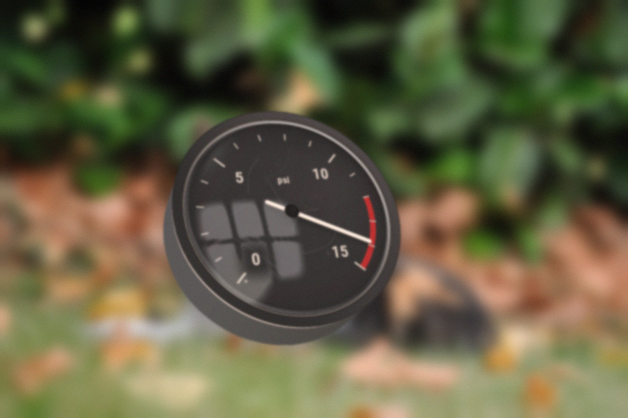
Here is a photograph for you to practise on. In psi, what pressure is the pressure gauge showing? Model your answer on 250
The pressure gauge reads 14
